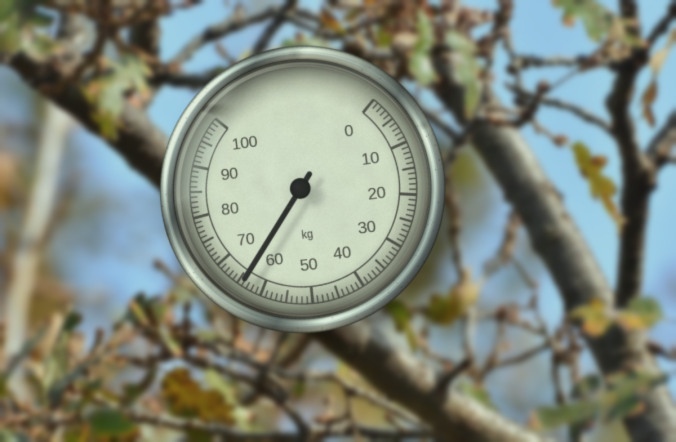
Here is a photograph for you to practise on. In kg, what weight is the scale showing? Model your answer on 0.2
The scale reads 64
